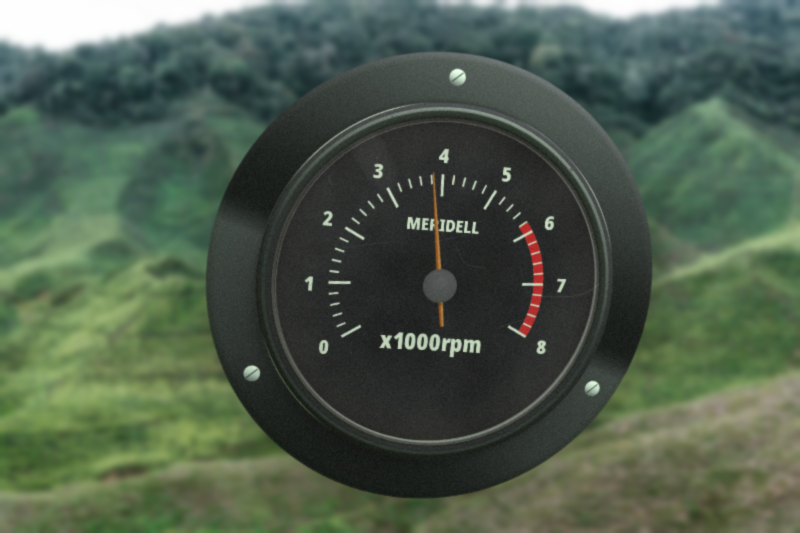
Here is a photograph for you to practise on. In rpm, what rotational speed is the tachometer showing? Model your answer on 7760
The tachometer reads 3800
